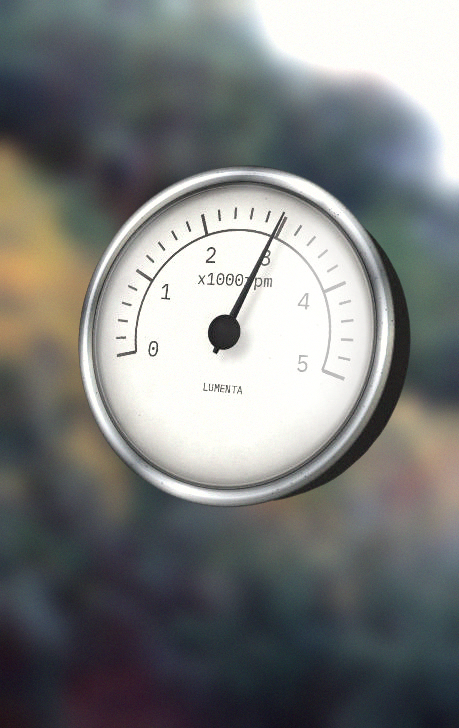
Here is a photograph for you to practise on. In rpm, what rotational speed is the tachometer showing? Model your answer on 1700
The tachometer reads 3000
